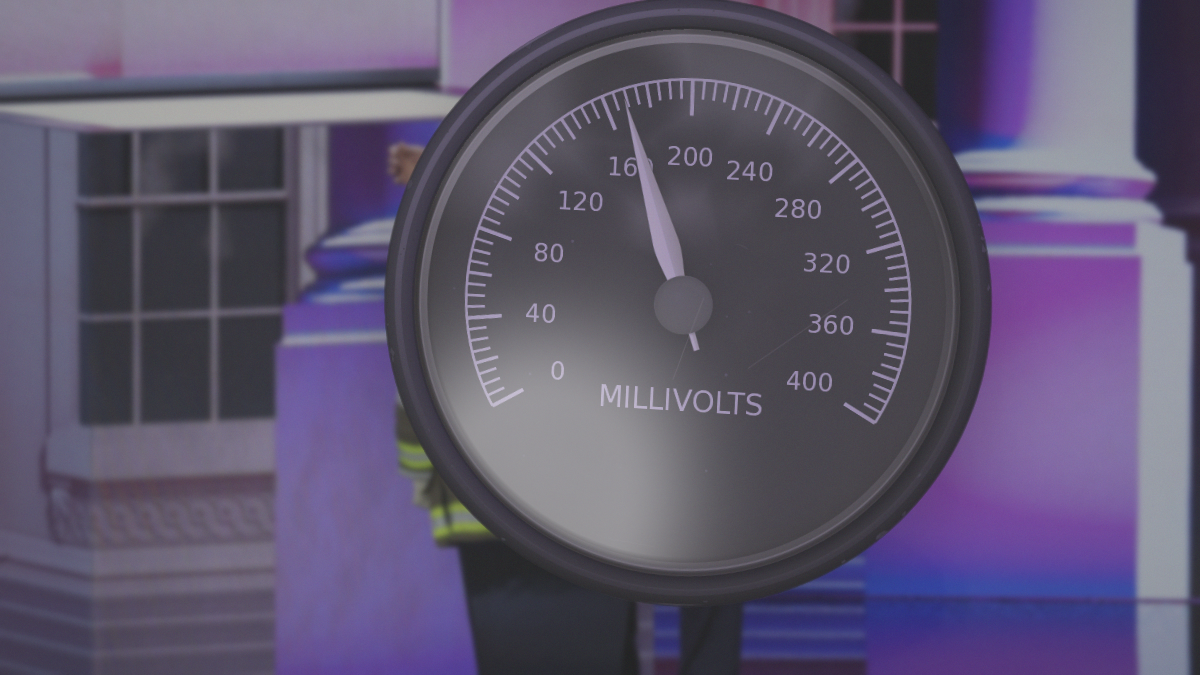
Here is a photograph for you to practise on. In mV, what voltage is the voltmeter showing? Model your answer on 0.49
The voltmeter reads 170
